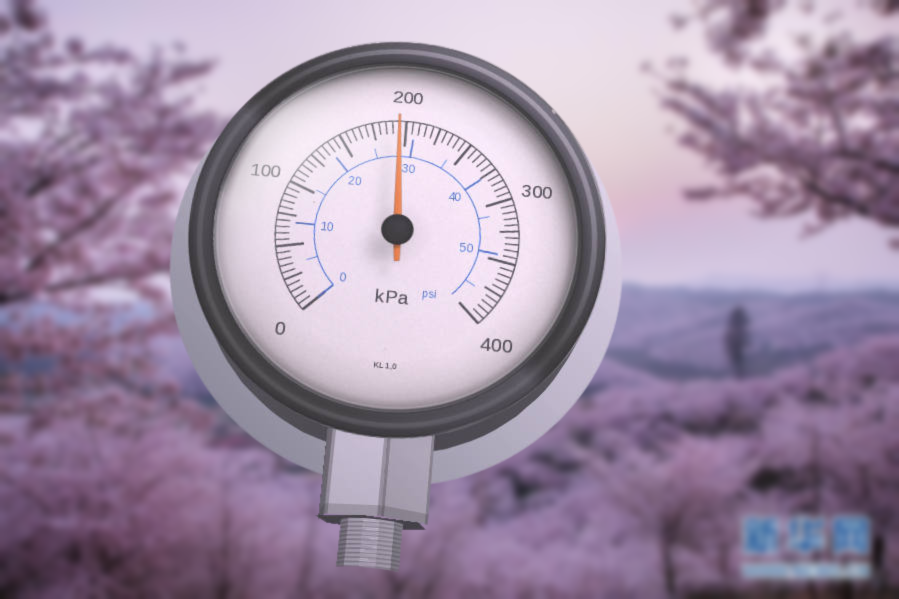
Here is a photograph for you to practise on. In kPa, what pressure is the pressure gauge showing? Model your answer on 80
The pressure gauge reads 195
